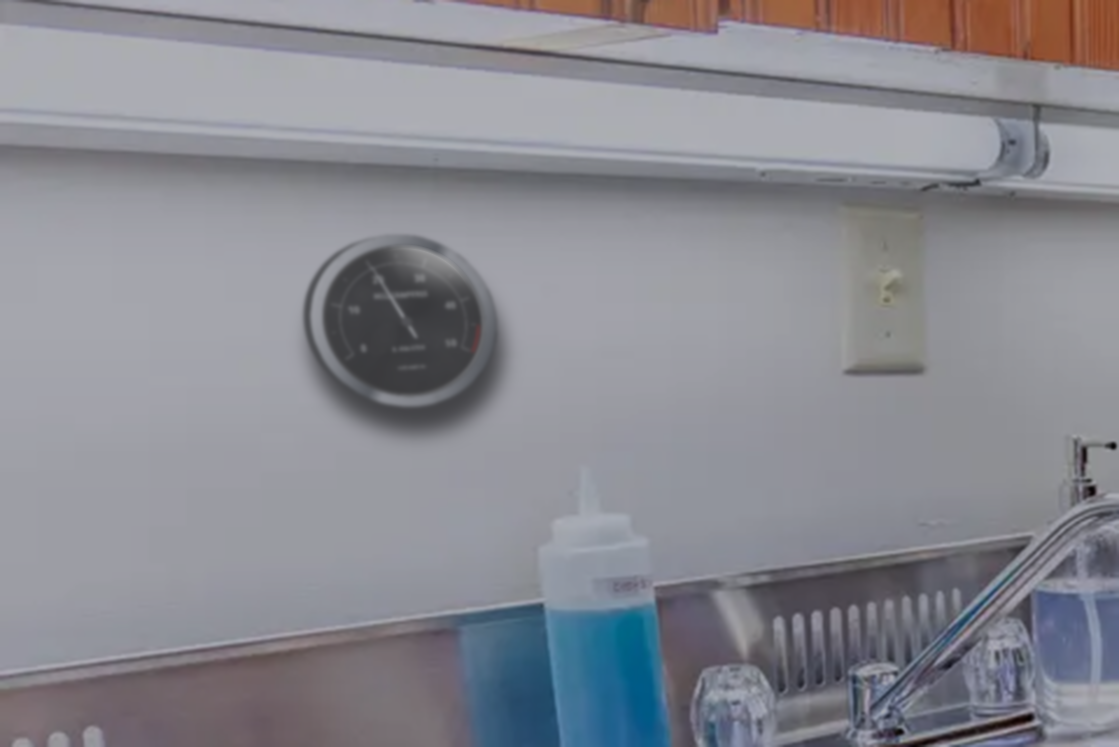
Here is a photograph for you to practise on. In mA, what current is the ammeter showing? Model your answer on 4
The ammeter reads 20
